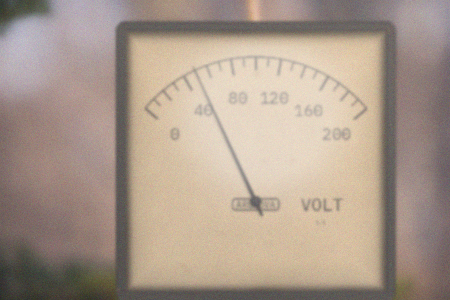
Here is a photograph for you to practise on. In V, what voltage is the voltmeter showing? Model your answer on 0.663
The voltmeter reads 50
